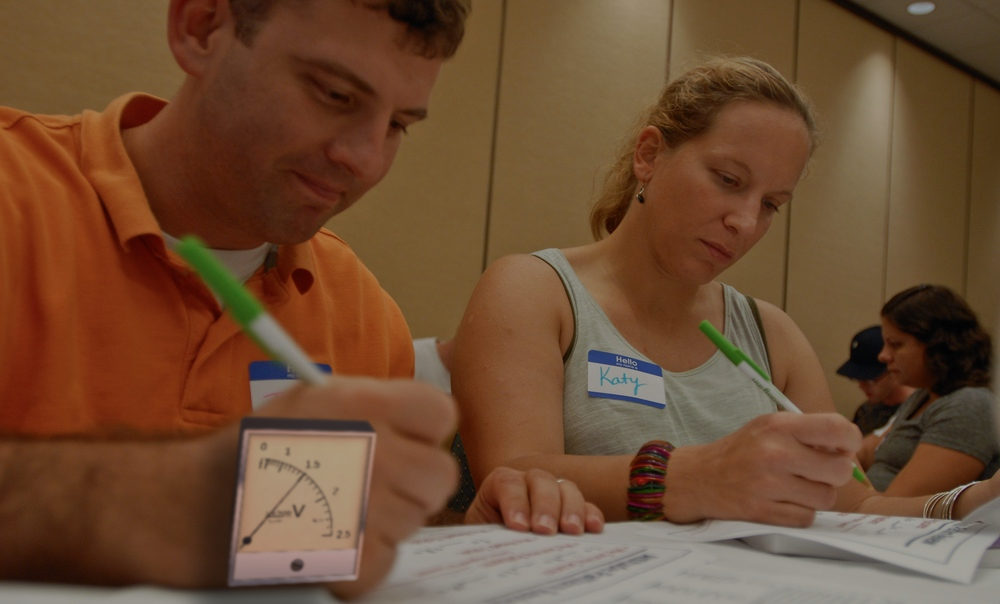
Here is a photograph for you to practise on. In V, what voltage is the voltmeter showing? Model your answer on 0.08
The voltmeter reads 1.5
